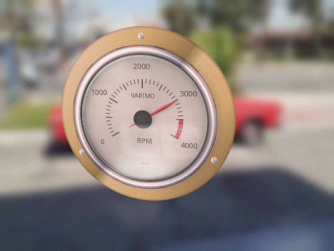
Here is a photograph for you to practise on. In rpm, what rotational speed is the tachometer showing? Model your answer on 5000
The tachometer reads 3000
